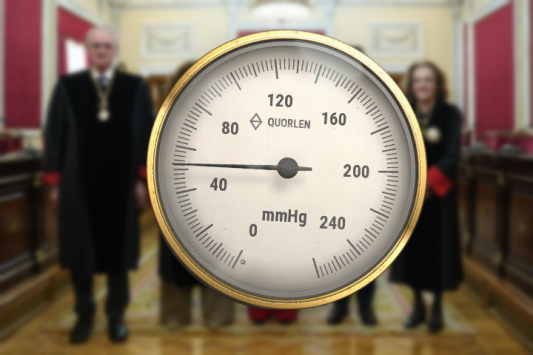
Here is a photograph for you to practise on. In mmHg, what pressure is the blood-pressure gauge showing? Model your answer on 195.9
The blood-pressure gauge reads 52
